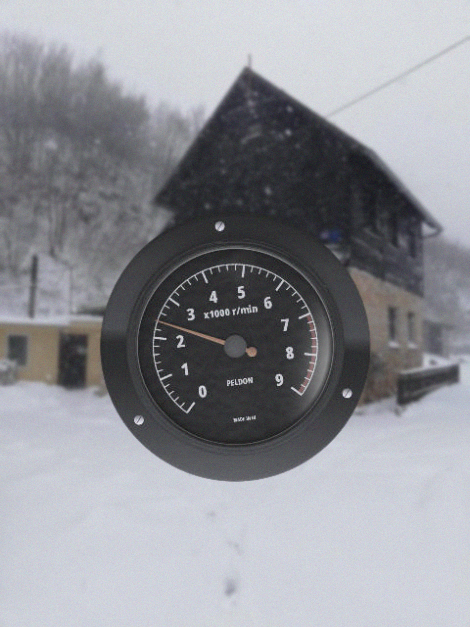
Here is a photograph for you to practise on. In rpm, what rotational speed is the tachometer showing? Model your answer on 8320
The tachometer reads 2400
